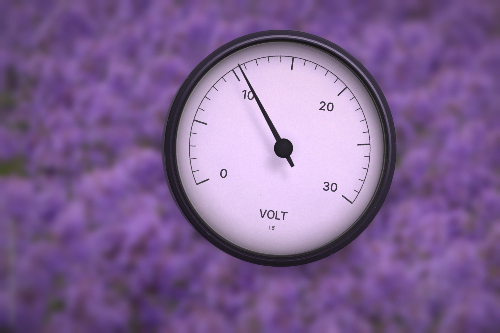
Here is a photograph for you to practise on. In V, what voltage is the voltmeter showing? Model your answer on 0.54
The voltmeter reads 10.5
